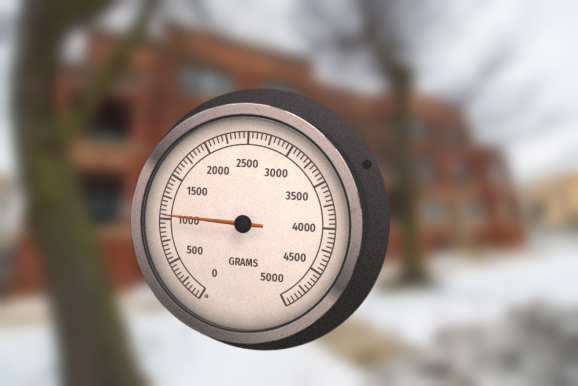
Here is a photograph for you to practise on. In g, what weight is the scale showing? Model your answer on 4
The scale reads 1050
